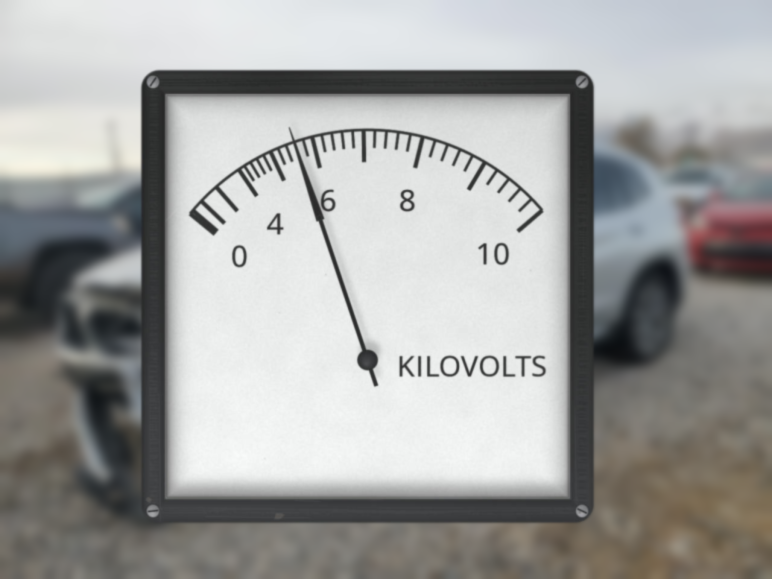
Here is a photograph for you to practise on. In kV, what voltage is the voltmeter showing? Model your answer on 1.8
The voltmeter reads 5.6
